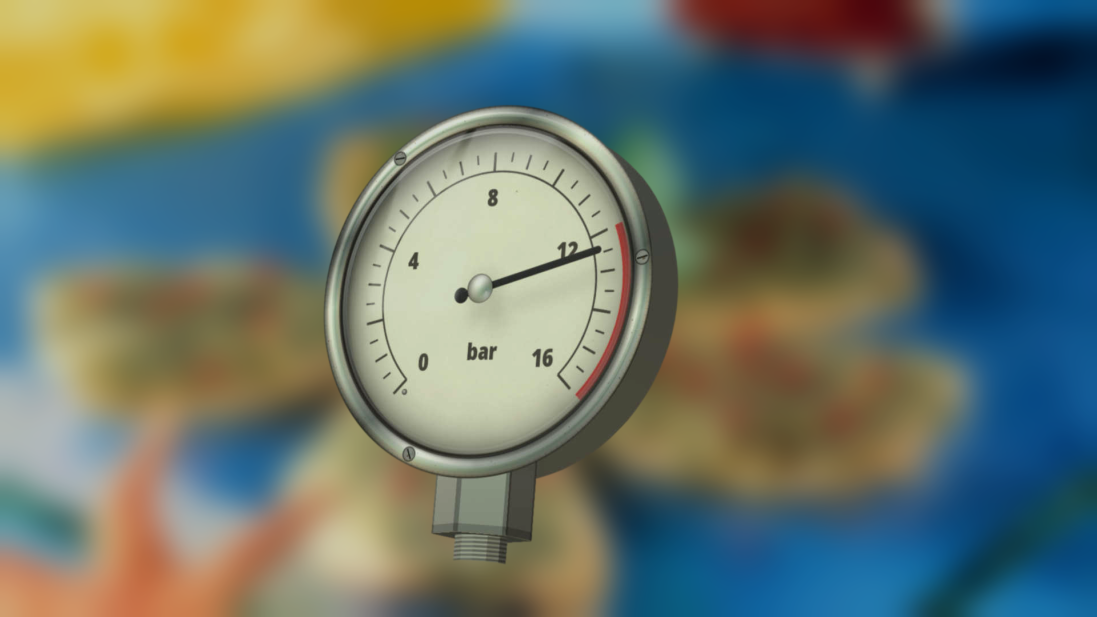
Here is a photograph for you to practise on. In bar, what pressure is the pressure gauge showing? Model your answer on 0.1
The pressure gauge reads 12.5
